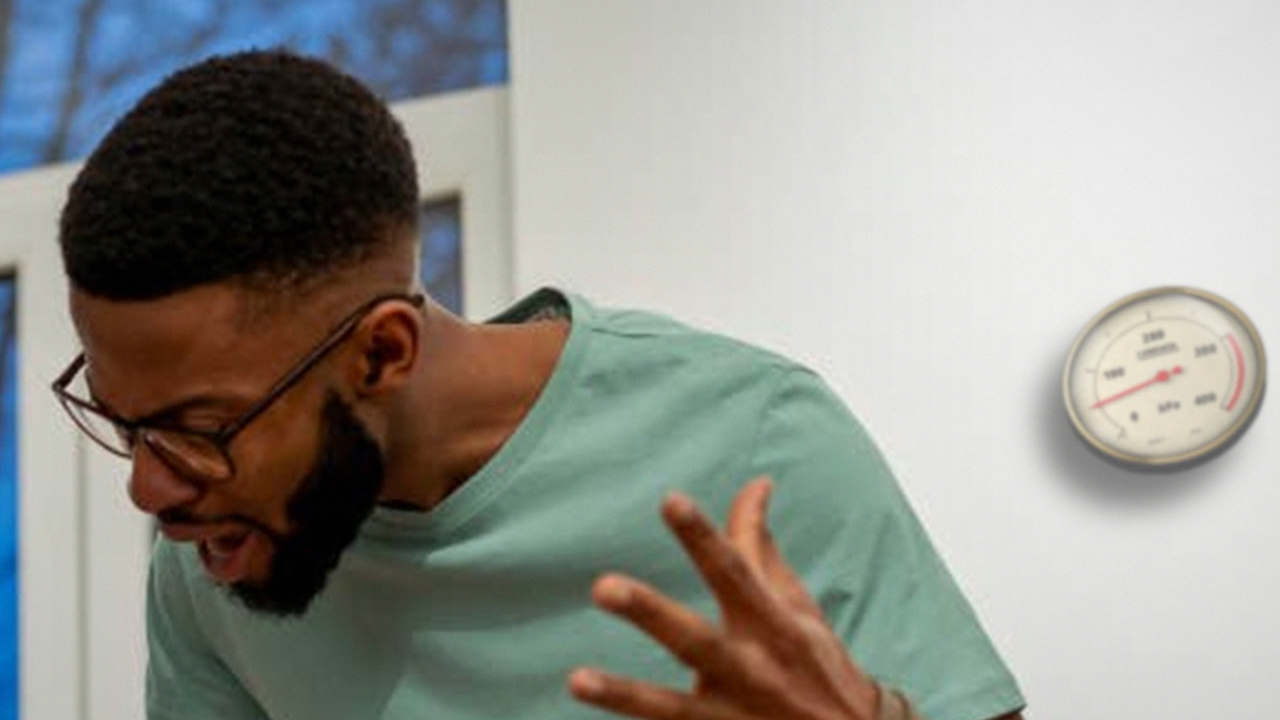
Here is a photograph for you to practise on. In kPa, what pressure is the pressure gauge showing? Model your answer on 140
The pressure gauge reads 50
